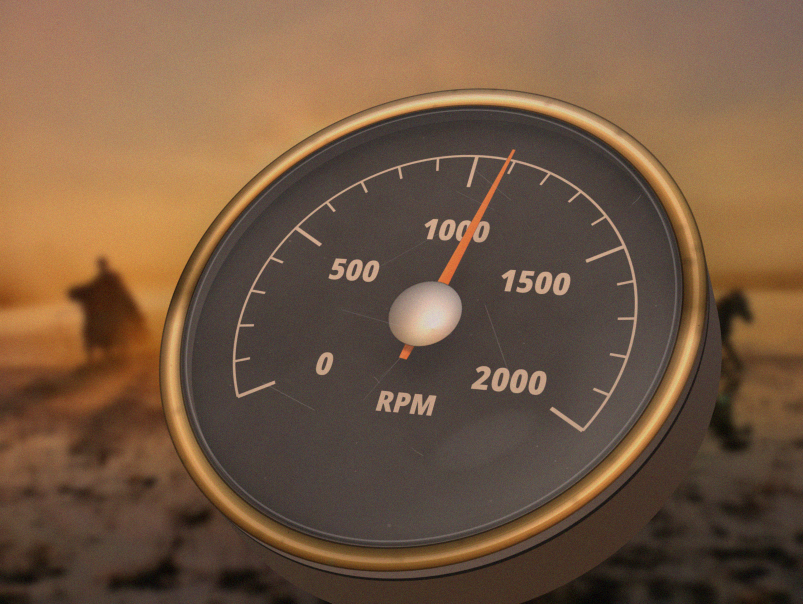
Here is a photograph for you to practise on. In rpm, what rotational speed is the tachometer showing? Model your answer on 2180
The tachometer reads 1100
